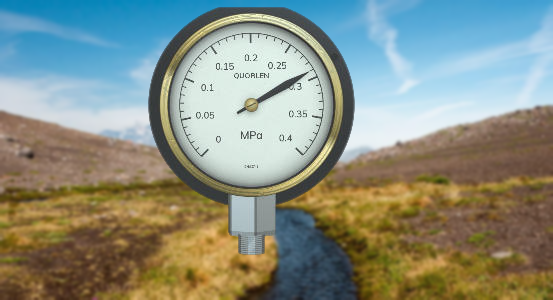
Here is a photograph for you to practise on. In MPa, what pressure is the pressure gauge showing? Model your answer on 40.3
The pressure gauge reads 0.29
